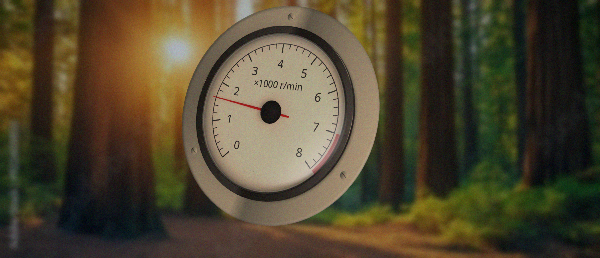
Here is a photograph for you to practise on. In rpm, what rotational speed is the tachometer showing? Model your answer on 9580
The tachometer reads 1600
